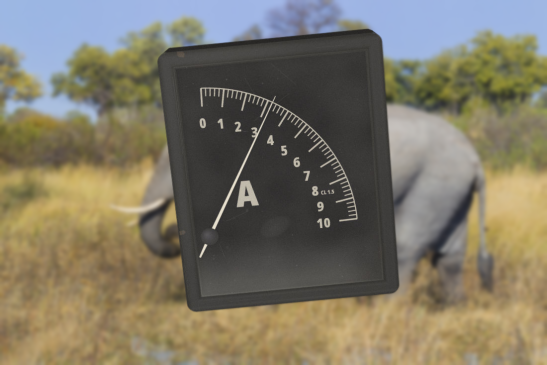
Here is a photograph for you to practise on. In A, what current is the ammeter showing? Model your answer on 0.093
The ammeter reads 3.2
